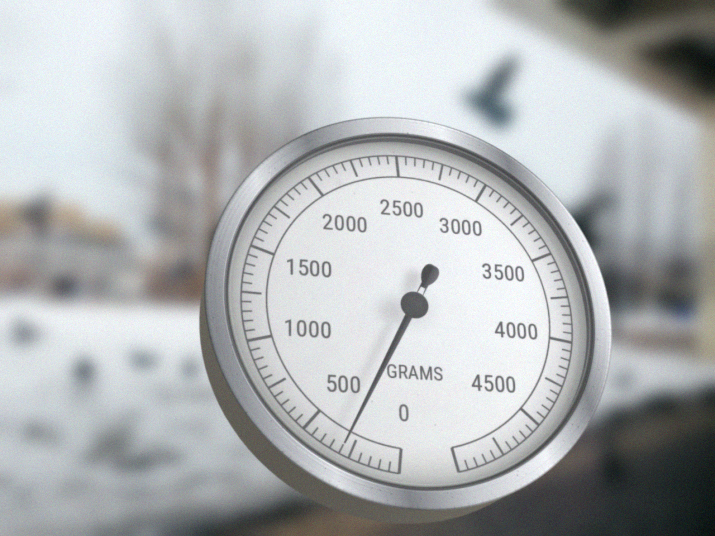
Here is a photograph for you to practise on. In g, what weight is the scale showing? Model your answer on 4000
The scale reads 300
